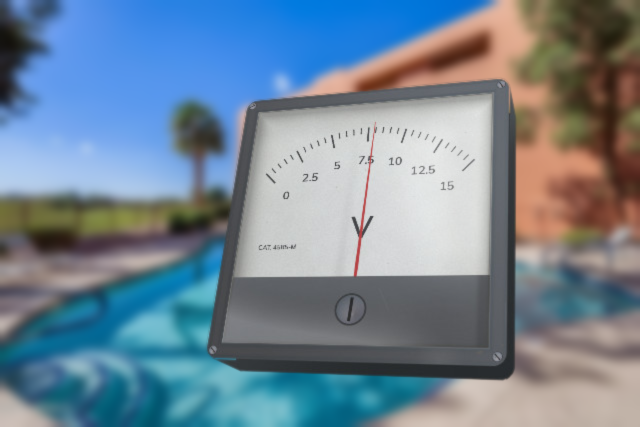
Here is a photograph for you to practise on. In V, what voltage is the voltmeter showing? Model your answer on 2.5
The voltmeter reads 8
